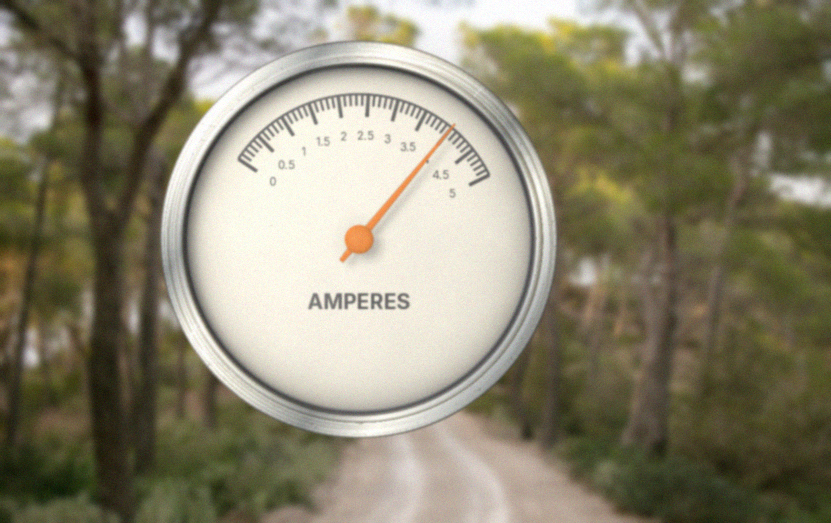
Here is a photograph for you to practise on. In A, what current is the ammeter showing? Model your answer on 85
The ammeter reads 4
